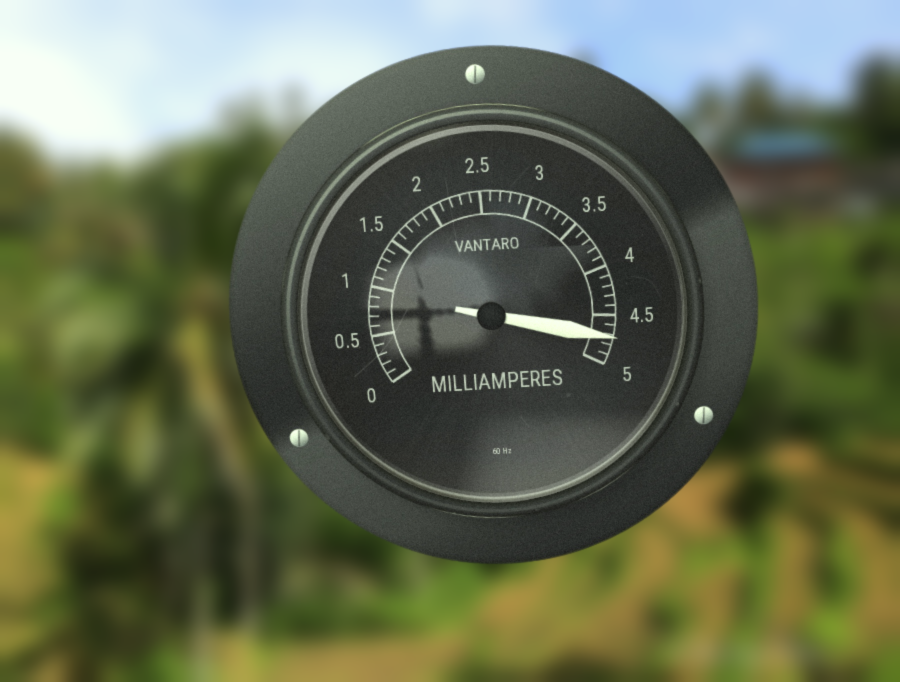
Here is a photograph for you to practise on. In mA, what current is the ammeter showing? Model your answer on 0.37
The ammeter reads 4.7
